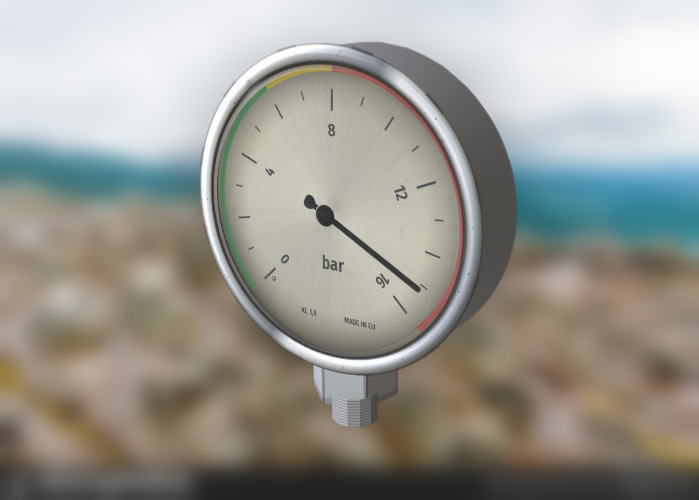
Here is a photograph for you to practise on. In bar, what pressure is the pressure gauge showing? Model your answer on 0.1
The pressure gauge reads 15
